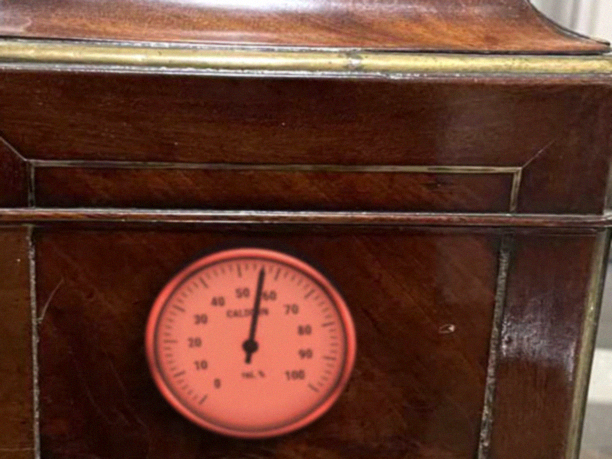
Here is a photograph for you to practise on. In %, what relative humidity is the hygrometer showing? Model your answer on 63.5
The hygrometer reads 56
